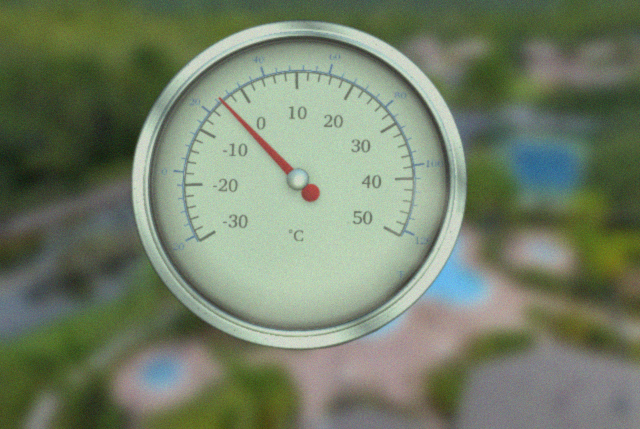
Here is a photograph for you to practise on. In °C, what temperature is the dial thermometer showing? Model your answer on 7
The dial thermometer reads -4
